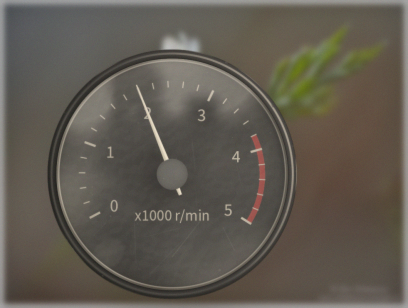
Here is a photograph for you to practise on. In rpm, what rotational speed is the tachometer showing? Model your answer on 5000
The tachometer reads 2000
